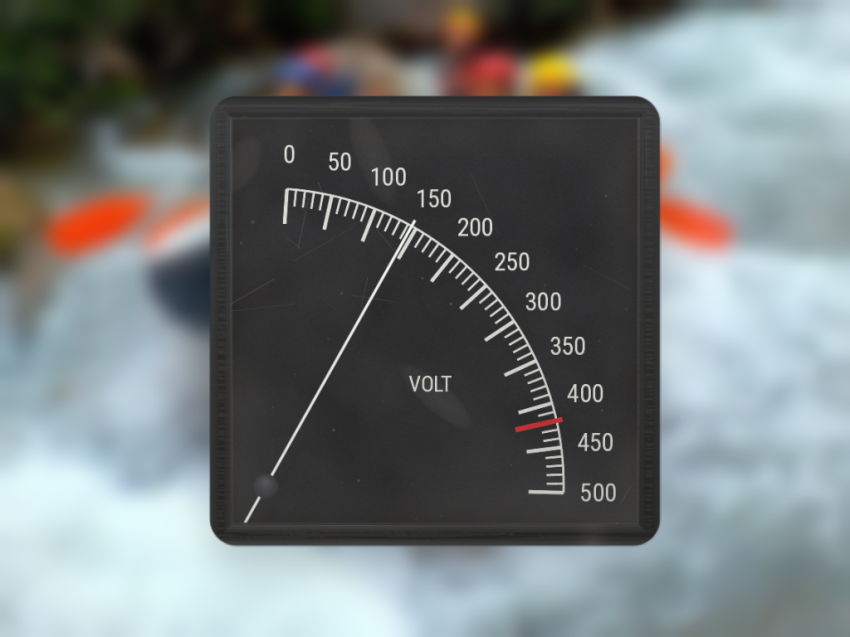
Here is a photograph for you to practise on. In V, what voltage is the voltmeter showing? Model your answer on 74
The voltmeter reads 145
